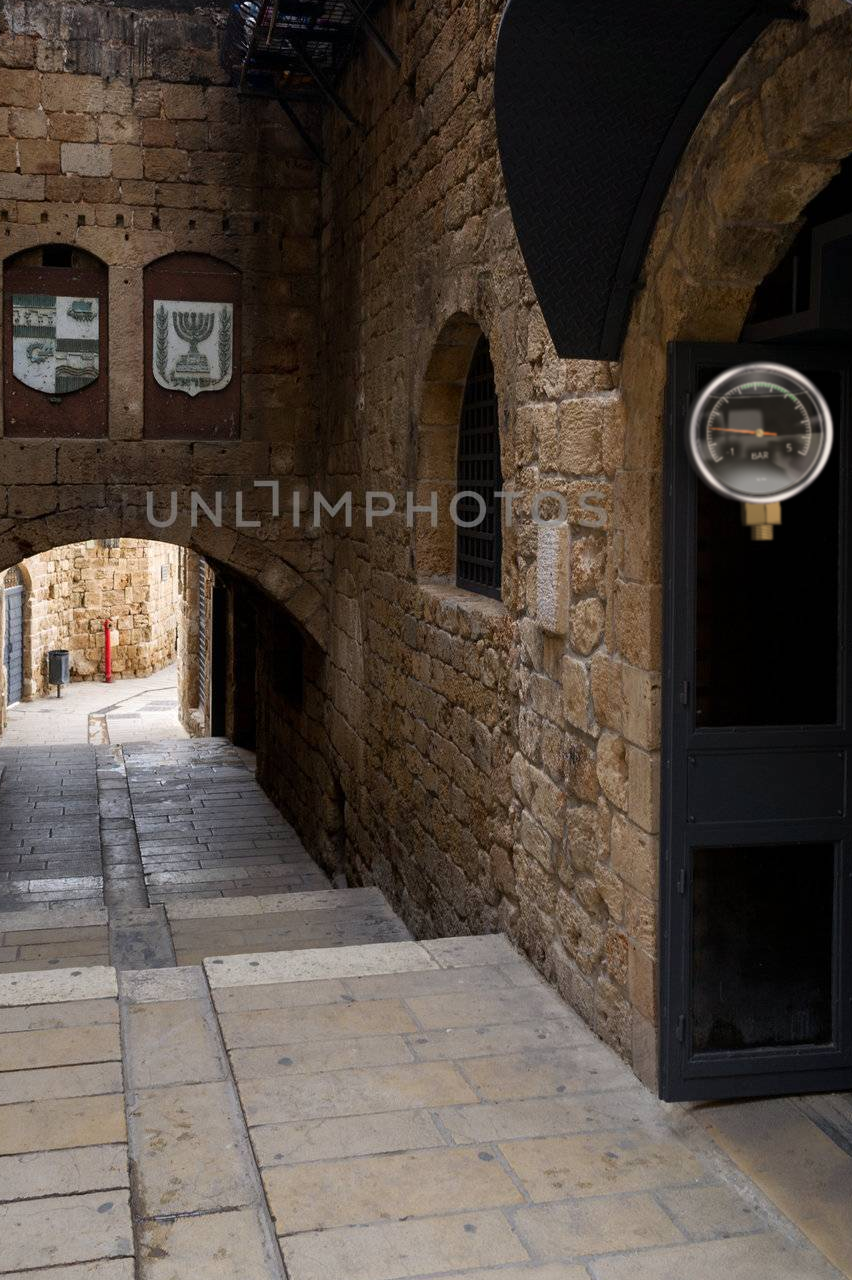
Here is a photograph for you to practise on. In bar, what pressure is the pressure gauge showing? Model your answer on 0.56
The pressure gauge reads 0
